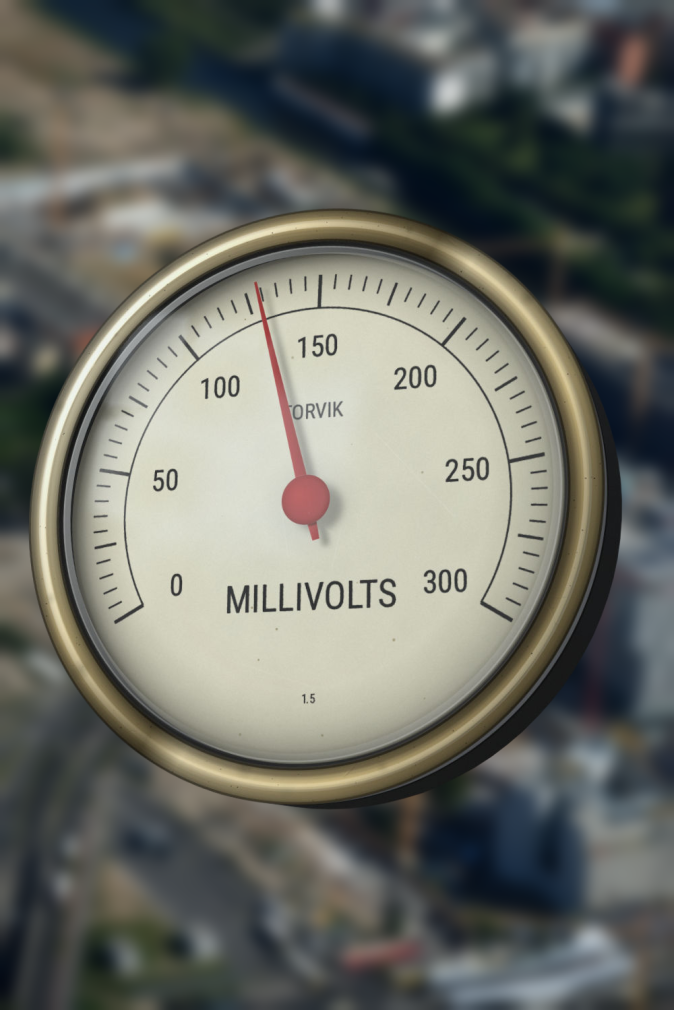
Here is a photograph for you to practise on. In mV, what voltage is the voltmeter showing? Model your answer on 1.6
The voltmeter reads 130
